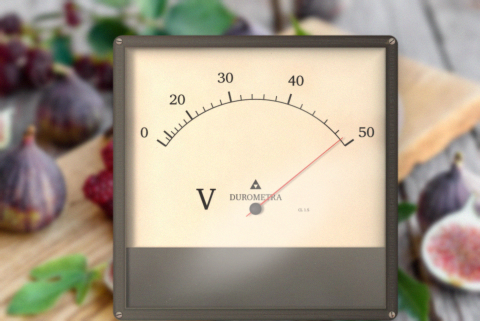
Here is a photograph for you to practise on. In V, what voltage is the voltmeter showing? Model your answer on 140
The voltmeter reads 49
